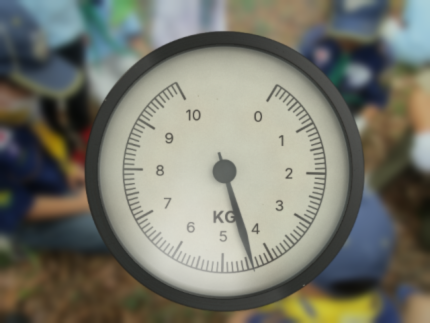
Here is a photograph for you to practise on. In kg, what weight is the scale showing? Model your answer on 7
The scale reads 4.4
